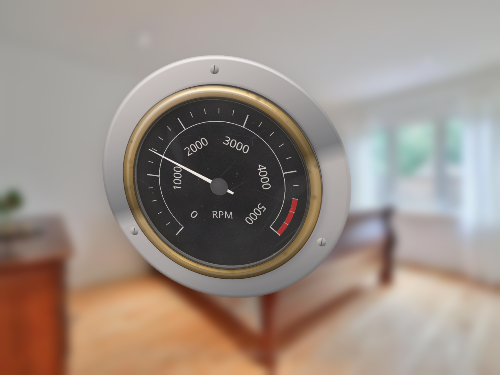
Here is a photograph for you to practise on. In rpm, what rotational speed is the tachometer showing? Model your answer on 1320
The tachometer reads 1400
